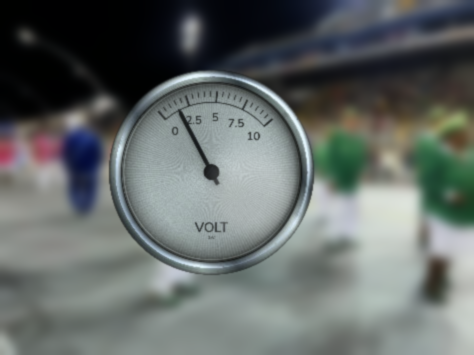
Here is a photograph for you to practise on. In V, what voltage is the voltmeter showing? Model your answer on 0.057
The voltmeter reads 1.5
